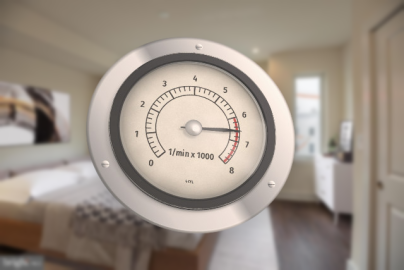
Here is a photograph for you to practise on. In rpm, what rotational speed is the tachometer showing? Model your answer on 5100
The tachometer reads 6600
